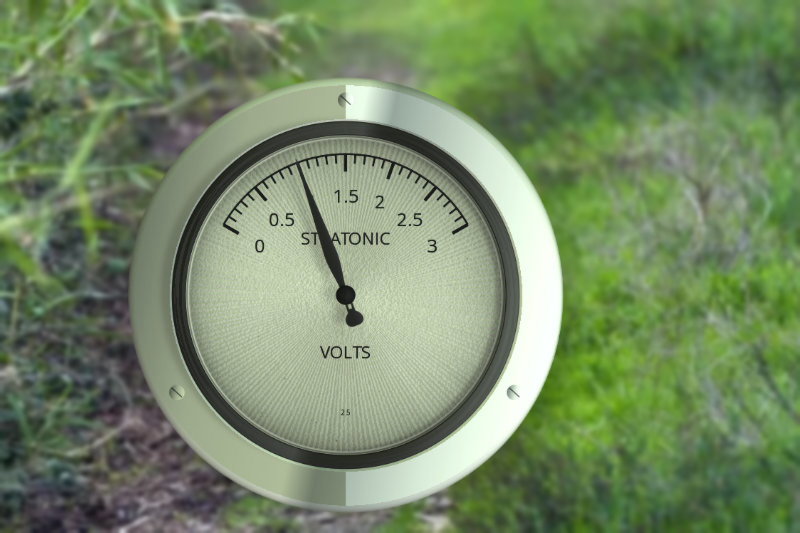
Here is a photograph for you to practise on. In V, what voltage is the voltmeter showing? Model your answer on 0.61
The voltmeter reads 1
